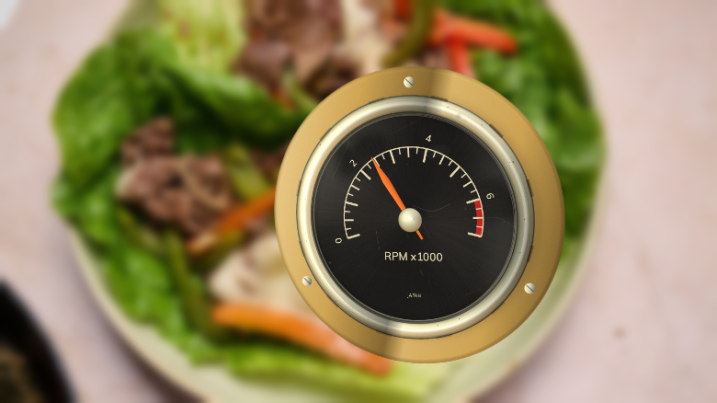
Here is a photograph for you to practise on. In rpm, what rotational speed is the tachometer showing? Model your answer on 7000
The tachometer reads 2500
